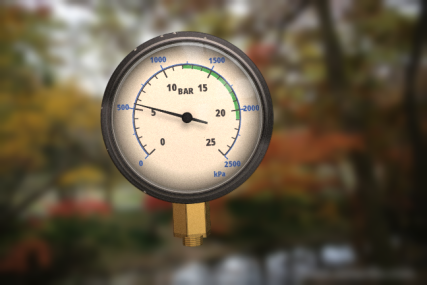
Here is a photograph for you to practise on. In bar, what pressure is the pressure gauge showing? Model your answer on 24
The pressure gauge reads 5.5
